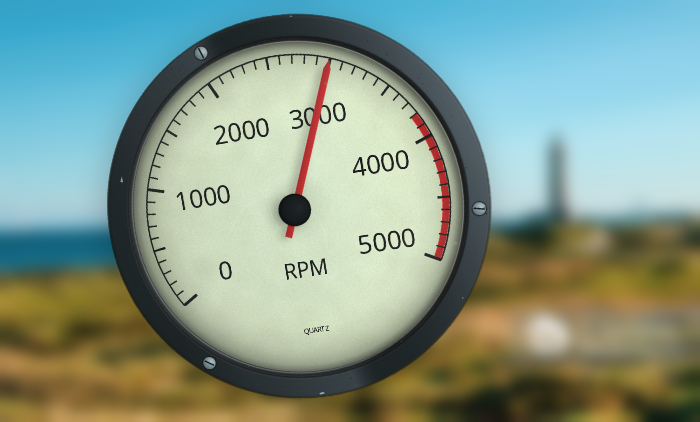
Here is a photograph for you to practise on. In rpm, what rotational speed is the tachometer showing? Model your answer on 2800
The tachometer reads 3000
